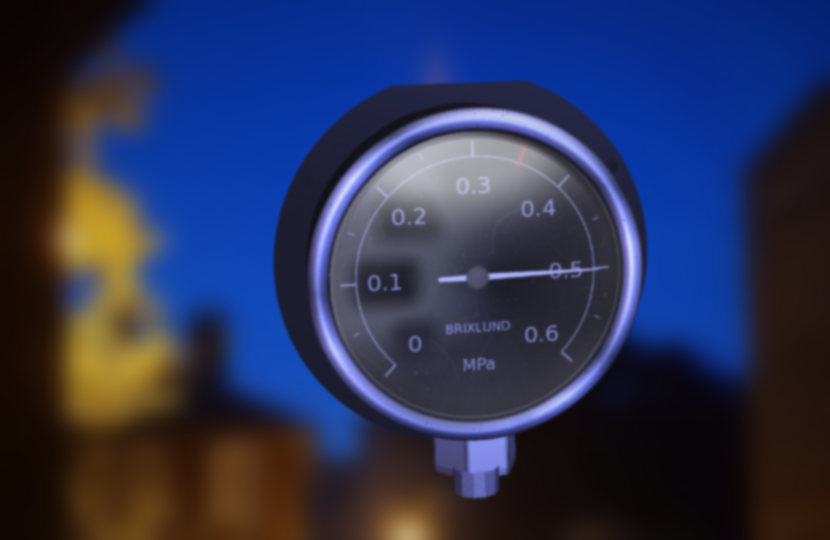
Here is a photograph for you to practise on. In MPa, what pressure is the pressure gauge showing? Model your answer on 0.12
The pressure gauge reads 0.5
